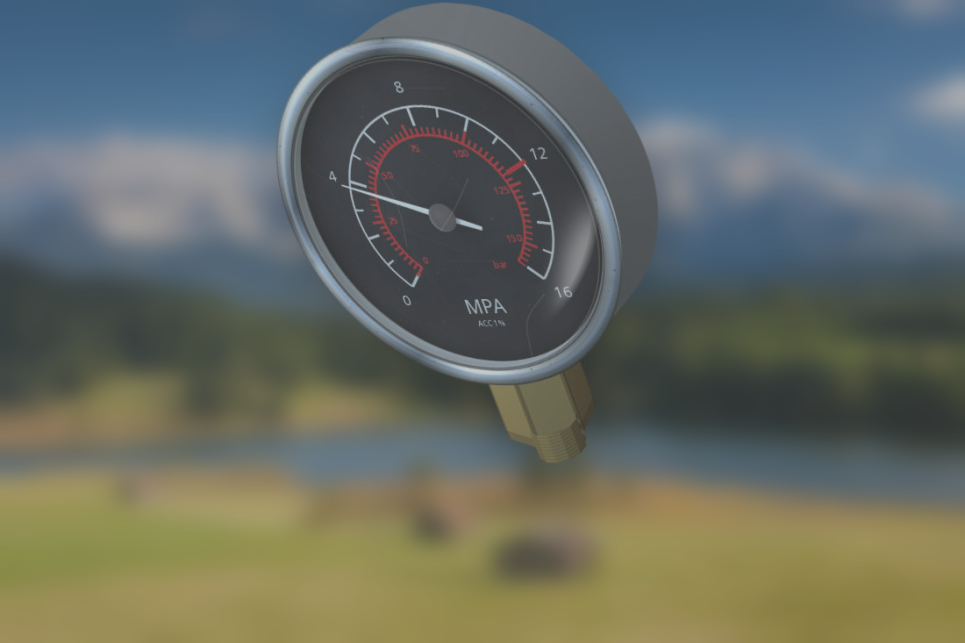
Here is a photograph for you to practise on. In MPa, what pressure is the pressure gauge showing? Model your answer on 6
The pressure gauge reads 4
